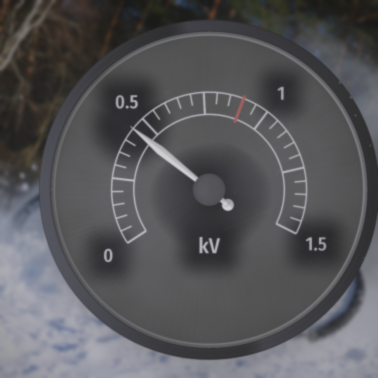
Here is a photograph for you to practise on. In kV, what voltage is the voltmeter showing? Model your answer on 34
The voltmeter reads 0.45
